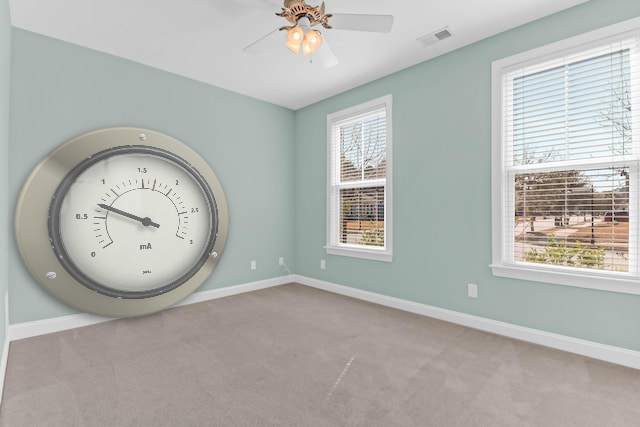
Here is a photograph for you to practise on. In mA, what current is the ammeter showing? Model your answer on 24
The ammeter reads 0.7
